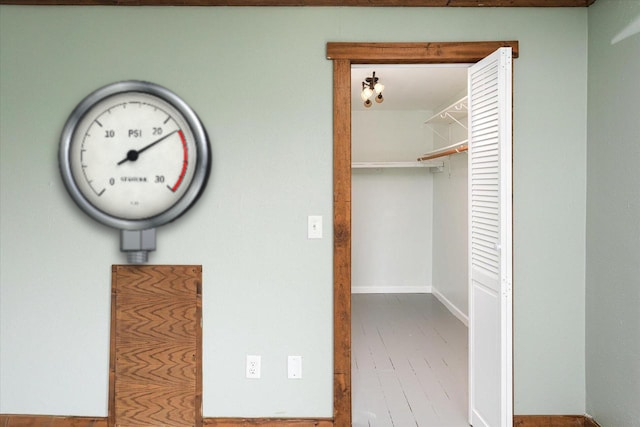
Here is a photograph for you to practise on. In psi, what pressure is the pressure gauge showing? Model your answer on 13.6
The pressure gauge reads 22
